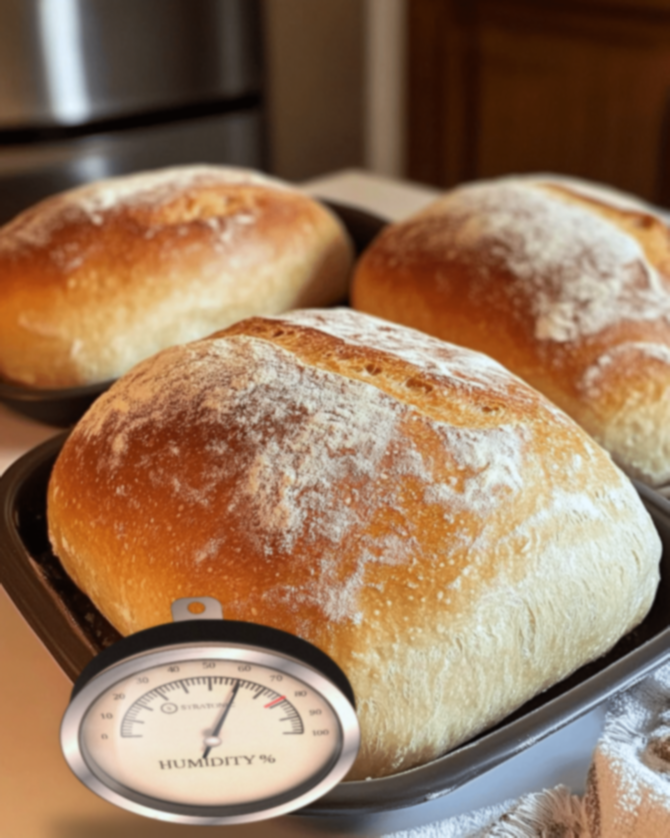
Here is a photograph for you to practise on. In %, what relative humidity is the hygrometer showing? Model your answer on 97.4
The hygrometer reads 60
